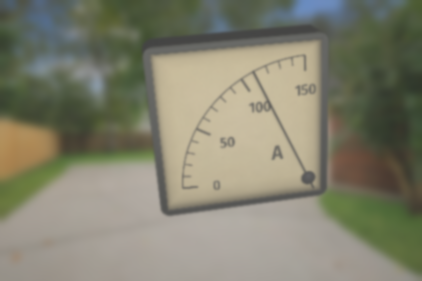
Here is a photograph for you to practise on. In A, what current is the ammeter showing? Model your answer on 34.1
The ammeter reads 110
